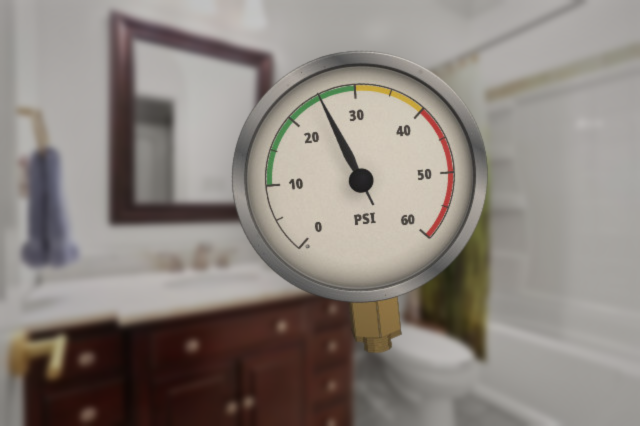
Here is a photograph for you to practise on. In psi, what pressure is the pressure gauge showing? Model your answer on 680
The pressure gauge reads 25
